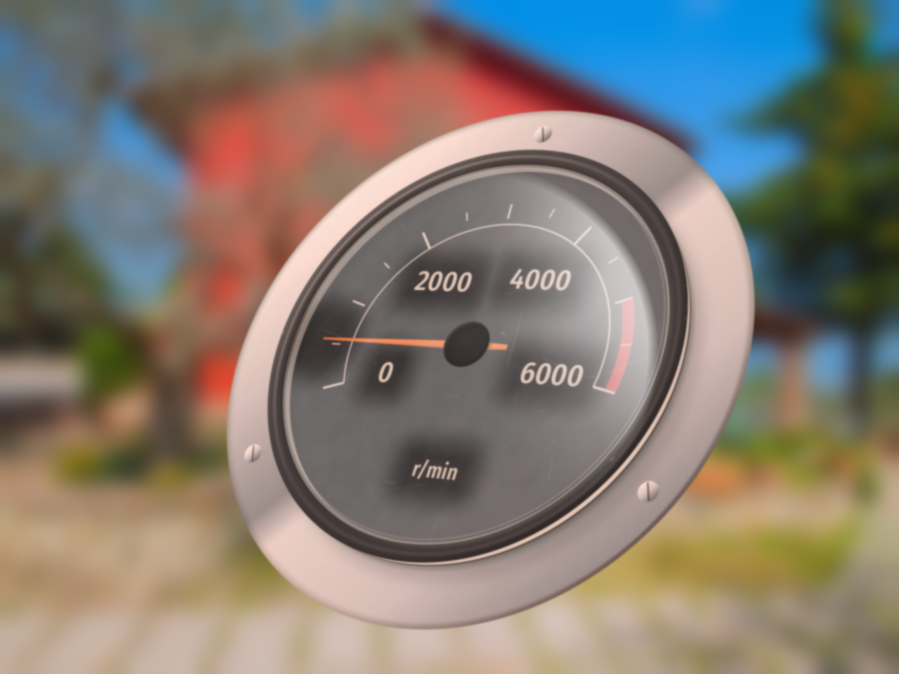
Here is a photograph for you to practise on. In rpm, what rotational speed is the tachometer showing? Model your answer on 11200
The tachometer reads 500
